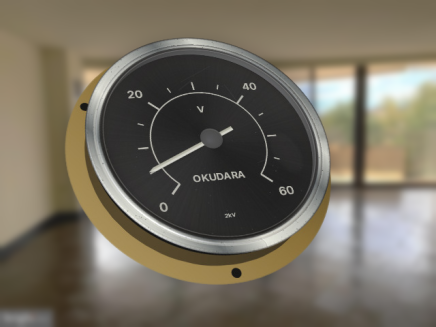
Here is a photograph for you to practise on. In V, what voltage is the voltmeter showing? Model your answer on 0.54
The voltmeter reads 5
